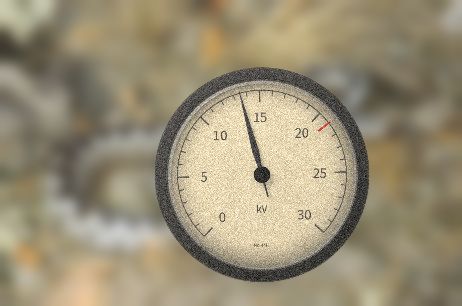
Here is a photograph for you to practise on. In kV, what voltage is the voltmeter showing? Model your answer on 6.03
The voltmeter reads 13.5
